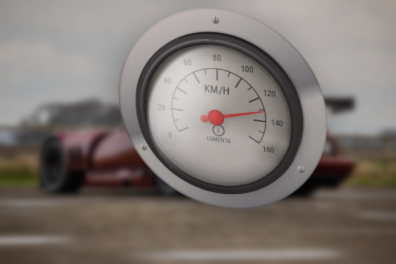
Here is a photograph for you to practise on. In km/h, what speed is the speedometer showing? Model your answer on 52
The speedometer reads 130
